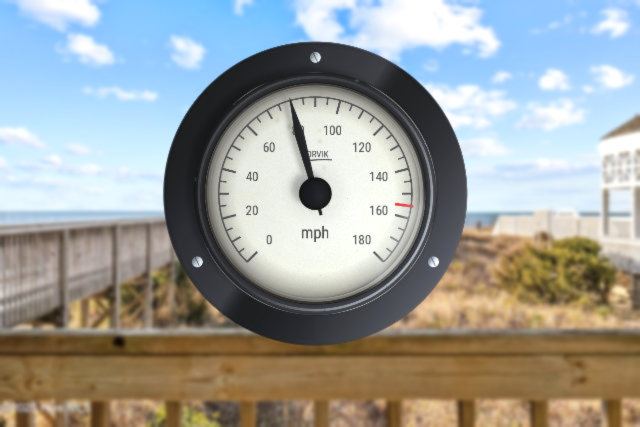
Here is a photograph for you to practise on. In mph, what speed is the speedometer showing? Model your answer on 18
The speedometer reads 80
